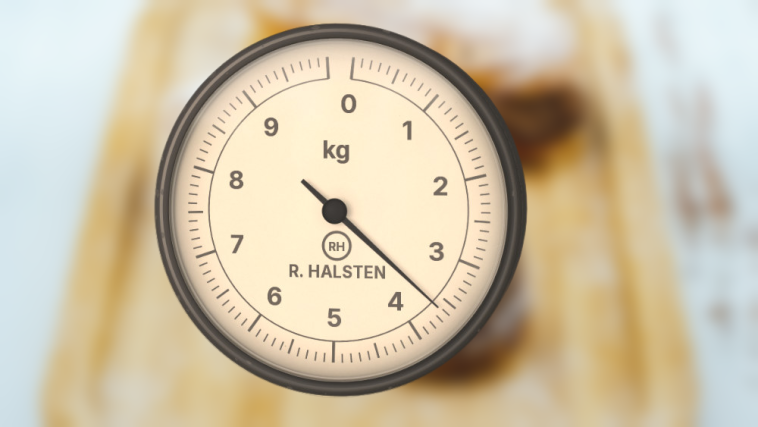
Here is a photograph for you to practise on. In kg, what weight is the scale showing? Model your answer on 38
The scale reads 3.6
